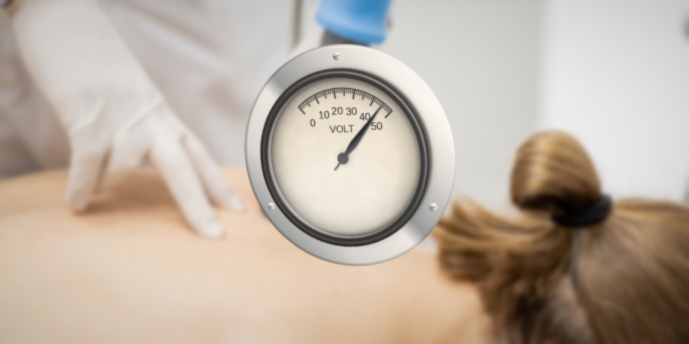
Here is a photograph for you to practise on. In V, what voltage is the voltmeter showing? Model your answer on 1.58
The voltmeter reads 45
